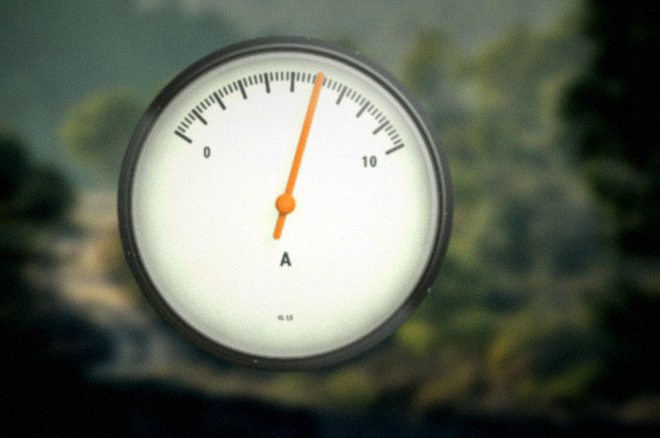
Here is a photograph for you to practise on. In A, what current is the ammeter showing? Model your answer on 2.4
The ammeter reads 6
